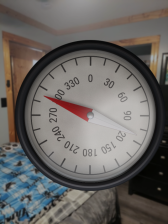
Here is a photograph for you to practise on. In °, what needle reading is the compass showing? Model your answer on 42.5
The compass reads 292.5
